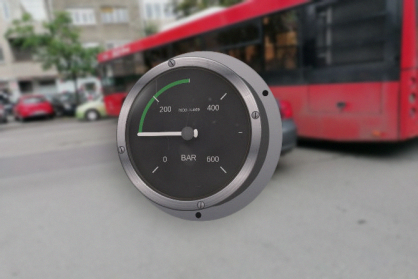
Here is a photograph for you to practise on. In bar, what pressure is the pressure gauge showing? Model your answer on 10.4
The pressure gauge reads 100
